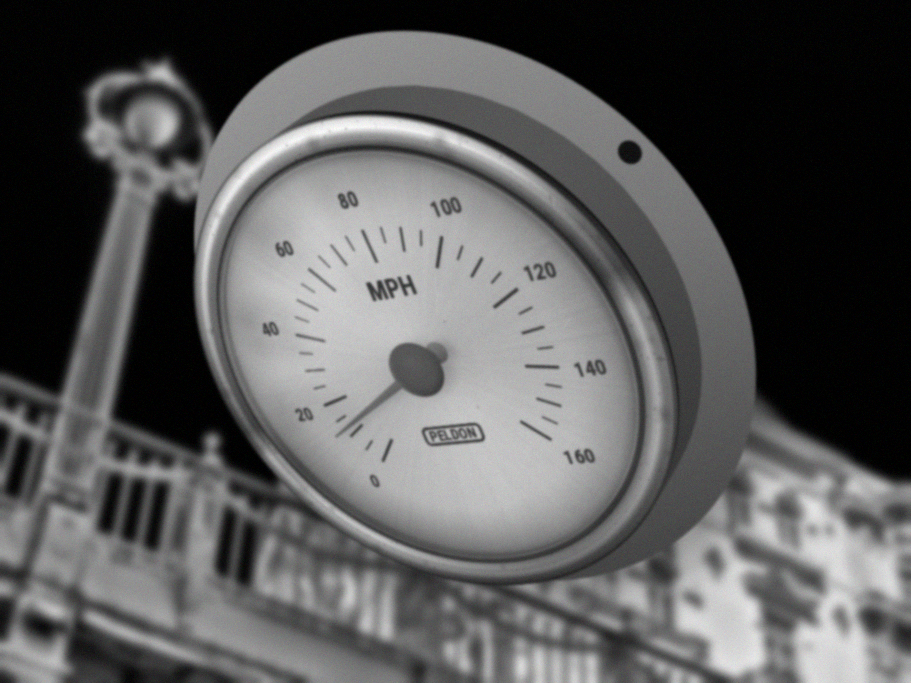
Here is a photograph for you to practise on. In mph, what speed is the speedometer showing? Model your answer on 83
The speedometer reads 12.5
